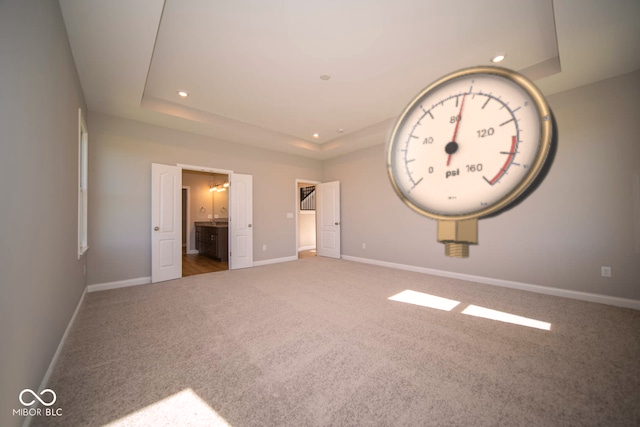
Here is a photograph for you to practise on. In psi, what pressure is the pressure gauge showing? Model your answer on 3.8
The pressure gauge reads 85
